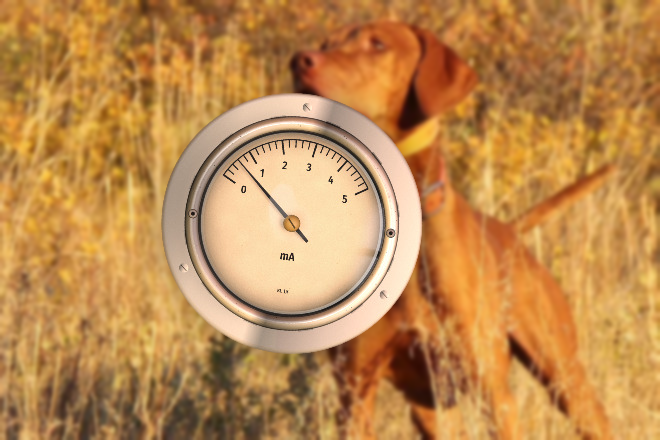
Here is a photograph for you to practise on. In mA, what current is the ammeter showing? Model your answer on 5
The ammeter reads 0.6
